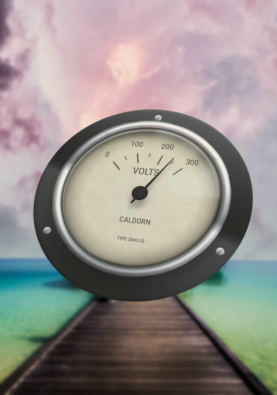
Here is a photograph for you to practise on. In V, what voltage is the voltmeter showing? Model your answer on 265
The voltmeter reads 250
